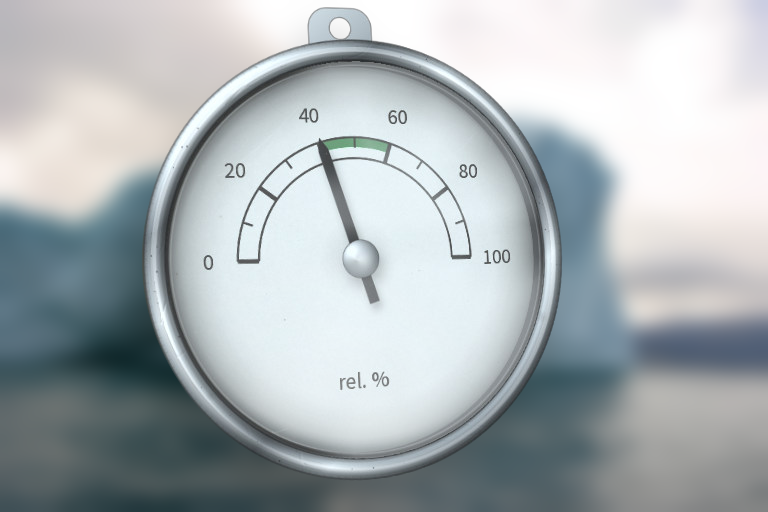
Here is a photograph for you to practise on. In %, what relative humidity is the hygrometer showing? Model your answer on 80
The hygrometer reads 40
